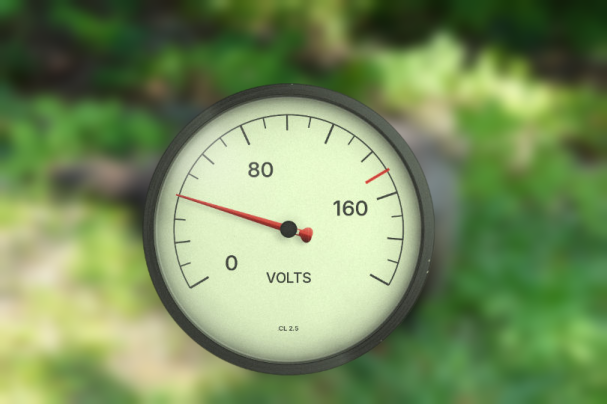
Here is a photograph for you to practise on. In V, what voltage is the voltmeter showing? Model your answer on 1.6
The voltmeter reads 40
